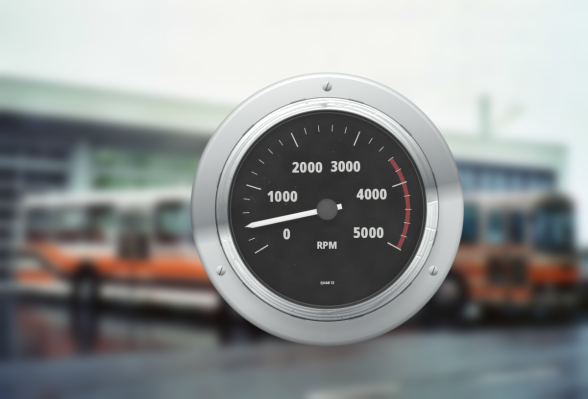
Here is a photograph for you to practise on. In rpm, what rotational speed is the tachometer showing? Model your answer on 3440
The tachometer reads 400
